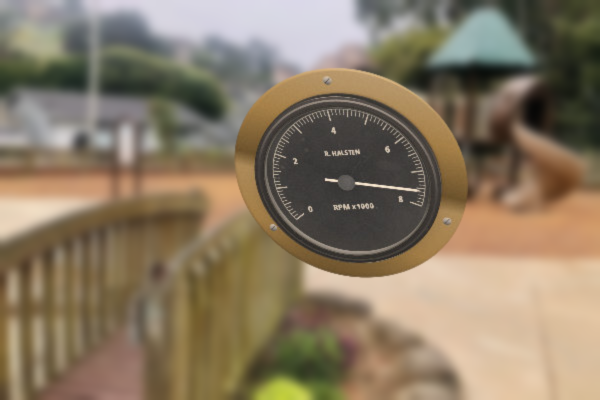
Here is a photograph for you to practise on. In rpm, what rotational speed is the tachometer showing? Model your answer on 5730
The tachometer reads 7500
